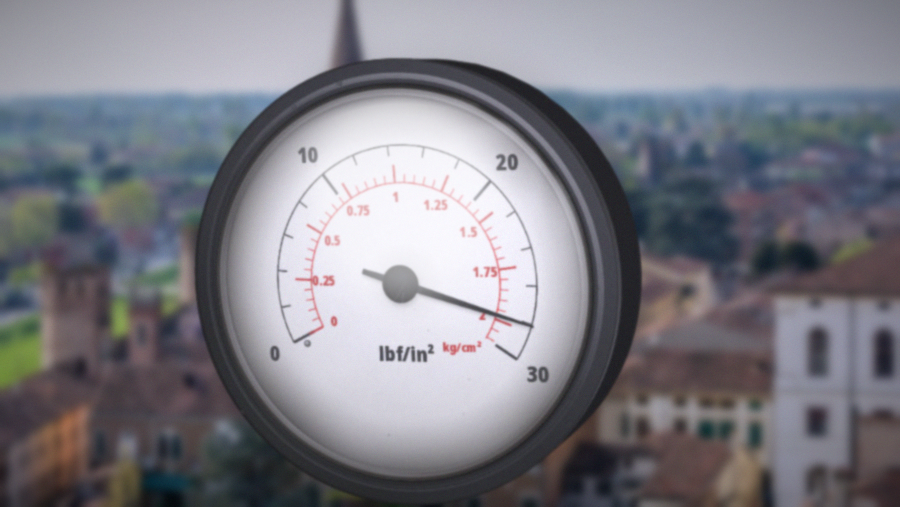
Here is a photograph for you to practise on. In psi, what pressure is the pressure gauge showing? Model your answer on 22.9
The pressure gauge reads 28
